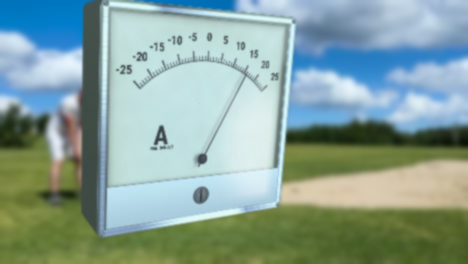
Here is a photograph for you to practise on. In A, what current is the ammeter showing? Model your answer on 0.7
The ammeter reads 15
